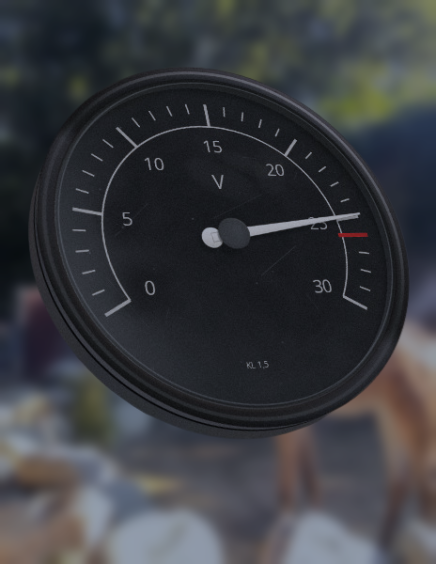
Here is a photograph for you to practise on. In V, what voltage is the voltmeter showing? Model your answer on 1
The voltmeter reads 25
